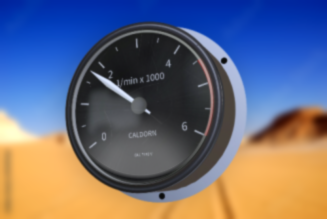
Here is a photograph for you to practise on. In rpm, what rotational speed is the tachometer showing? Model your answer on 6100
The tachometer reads 1750
